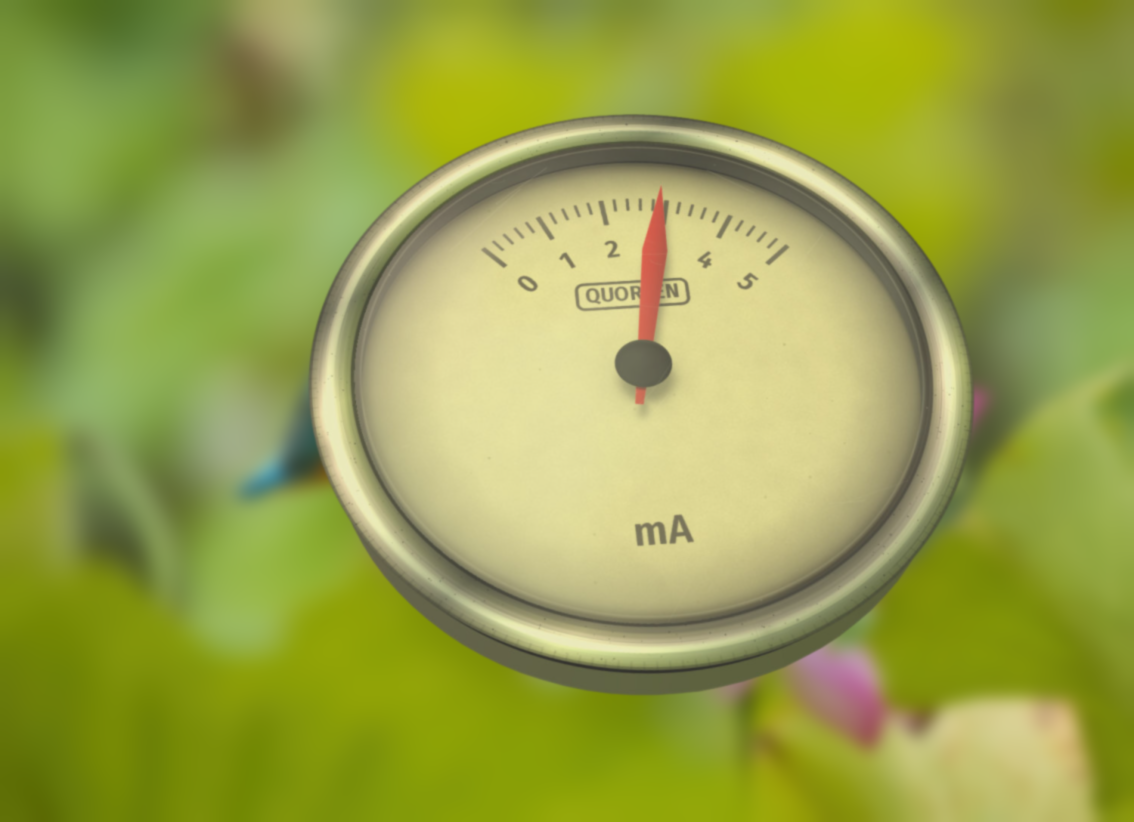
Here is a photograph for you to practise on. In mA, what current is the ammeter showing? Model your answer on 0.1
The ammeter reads 2.9
